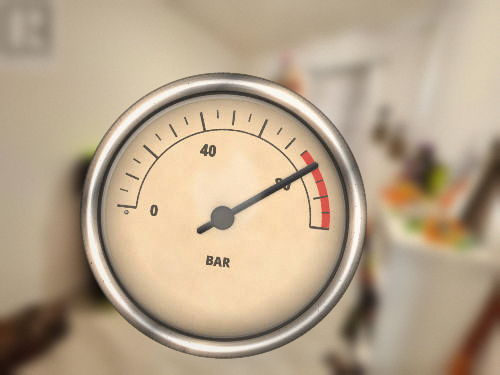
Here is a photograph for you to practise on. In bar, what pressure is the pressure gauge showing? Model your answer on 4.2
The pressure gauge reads 80
